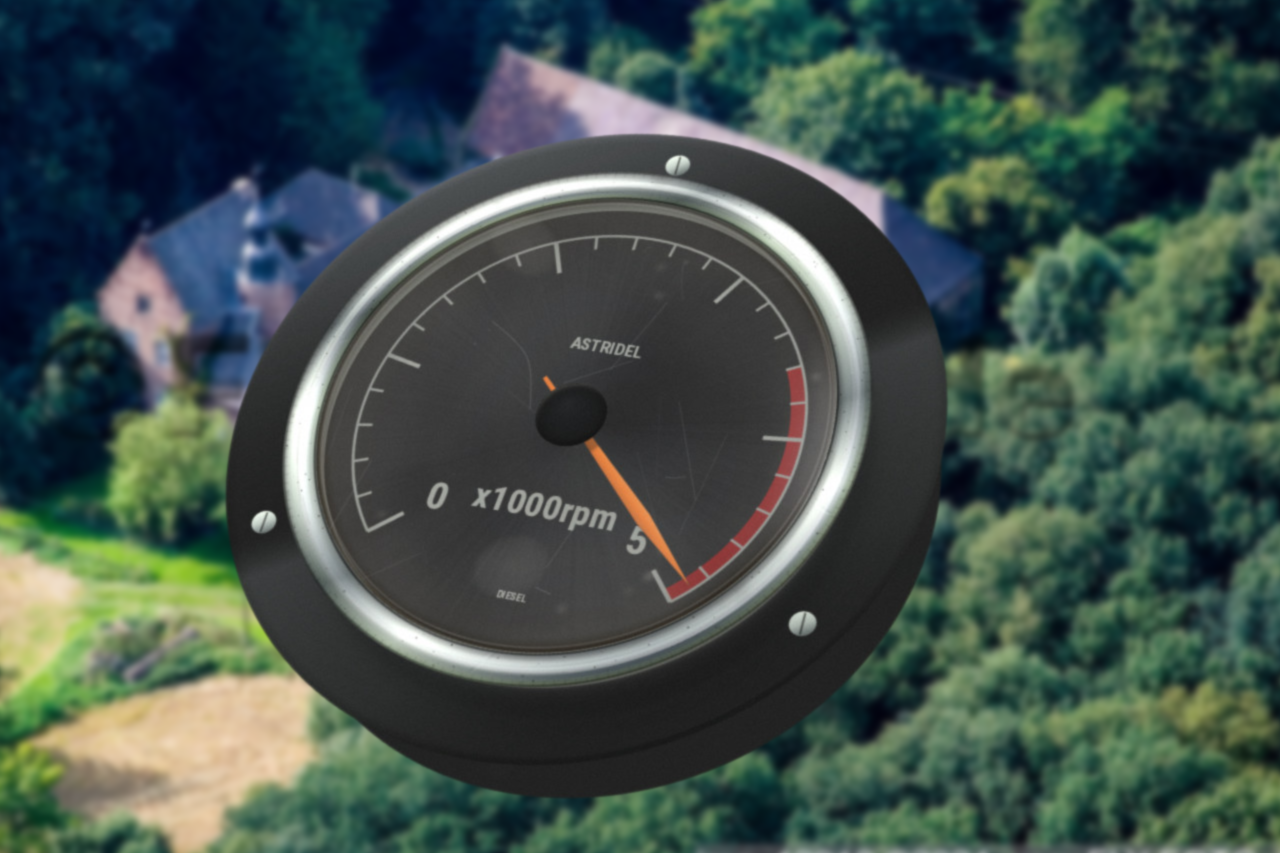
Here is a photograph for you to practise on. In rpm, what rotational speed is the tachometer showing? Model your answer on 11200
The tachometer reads 4900
